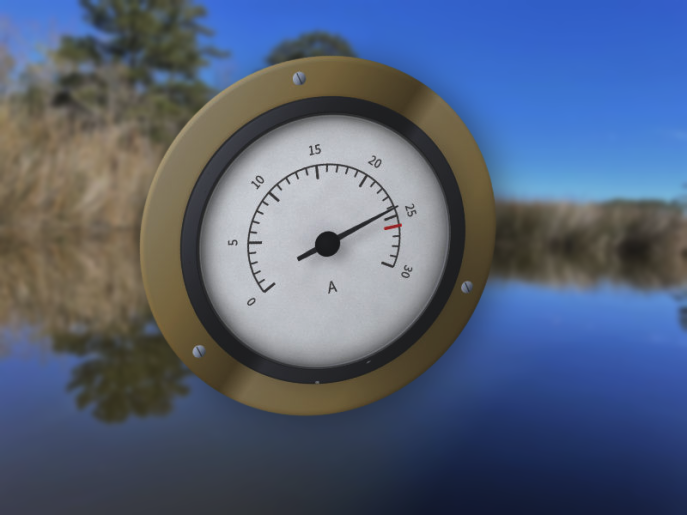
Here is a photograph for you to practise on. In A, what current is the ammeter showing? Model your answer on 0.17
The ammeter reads 24
